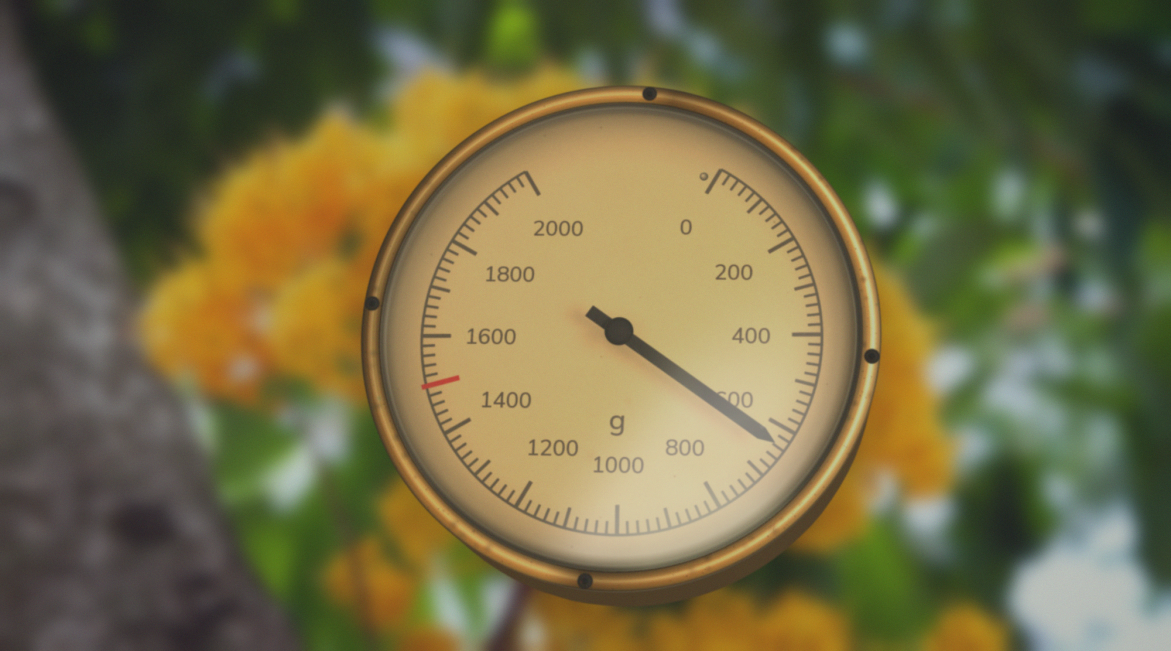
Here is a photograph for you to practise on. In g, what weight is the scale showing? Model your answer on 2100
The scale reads 640
